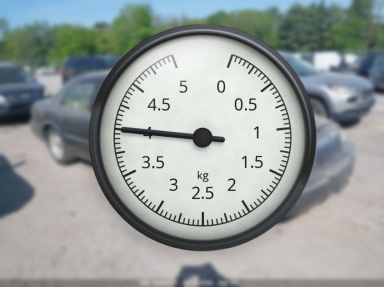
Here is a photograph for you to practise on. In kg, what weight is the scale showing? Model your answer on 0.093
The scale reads 4
